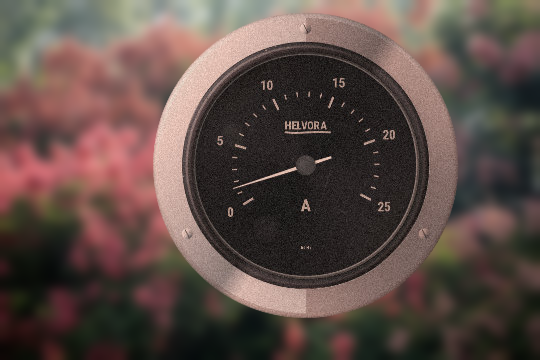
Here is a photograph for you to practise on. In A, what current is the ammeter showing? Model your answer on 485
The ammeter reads 1.5
